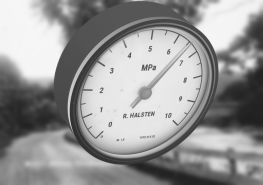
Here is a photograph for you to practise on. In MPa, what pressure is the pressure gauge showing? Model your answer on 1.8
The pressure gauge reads 6.5
